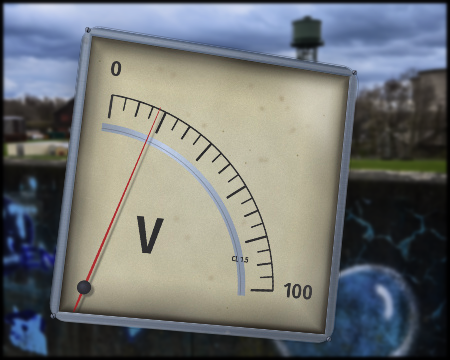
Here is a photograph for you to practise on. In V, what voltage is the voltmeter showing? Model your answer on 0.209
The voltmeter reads 17.5
